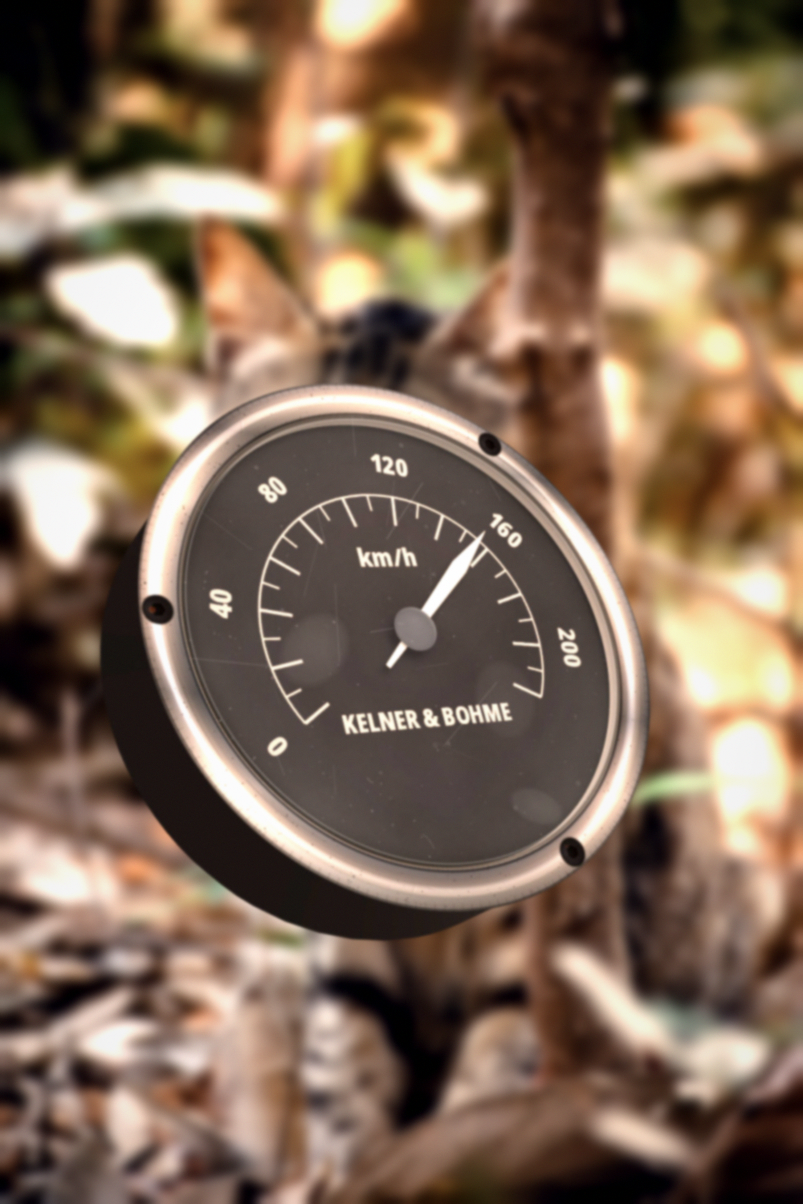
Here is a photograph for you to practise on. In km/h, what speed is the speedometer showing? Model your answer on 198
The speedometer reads 155
